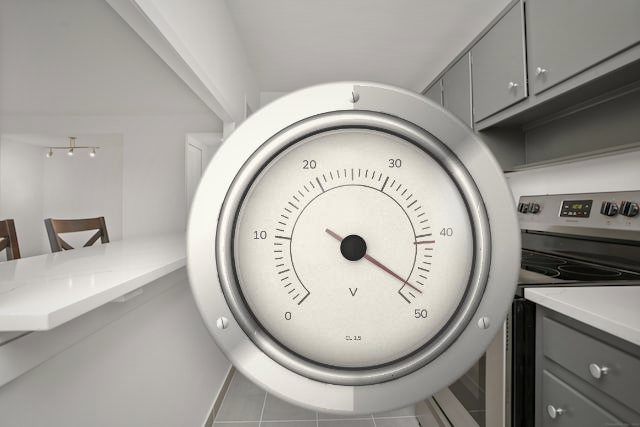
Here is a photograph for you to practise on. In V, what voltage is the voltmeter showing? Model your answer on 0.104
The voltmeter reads 48
